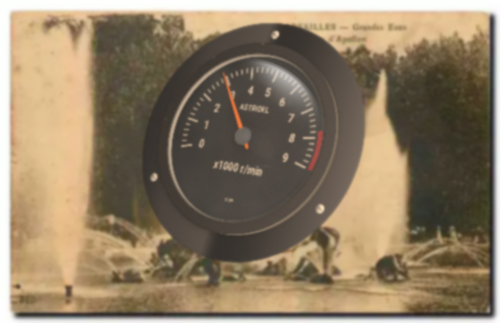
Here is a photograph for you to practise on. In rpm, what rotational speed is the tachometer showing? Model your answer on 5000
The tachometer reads 3000
